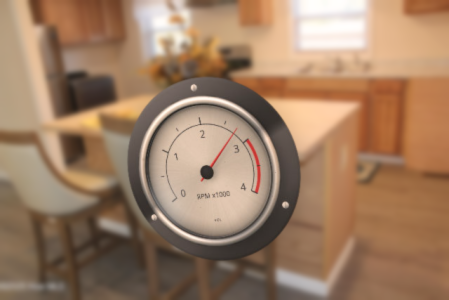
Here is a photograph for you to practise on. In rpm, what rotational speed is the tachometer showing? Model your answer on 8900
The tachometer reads 2750
